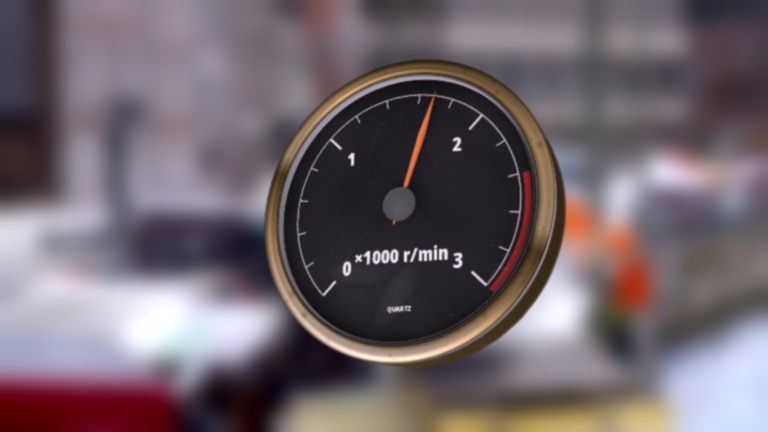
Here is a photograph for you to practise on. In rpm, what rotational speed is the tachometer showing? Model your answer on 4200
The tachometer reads 1700
